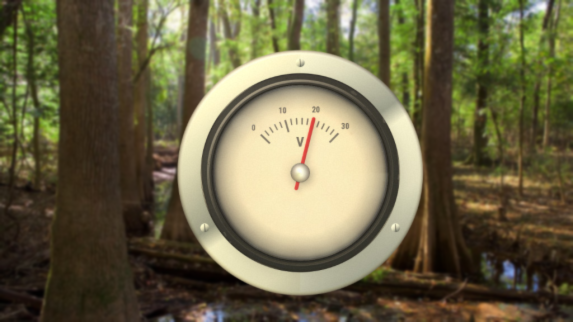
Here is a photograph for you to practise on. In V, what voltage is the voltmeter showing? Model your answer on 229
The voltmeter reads 20
